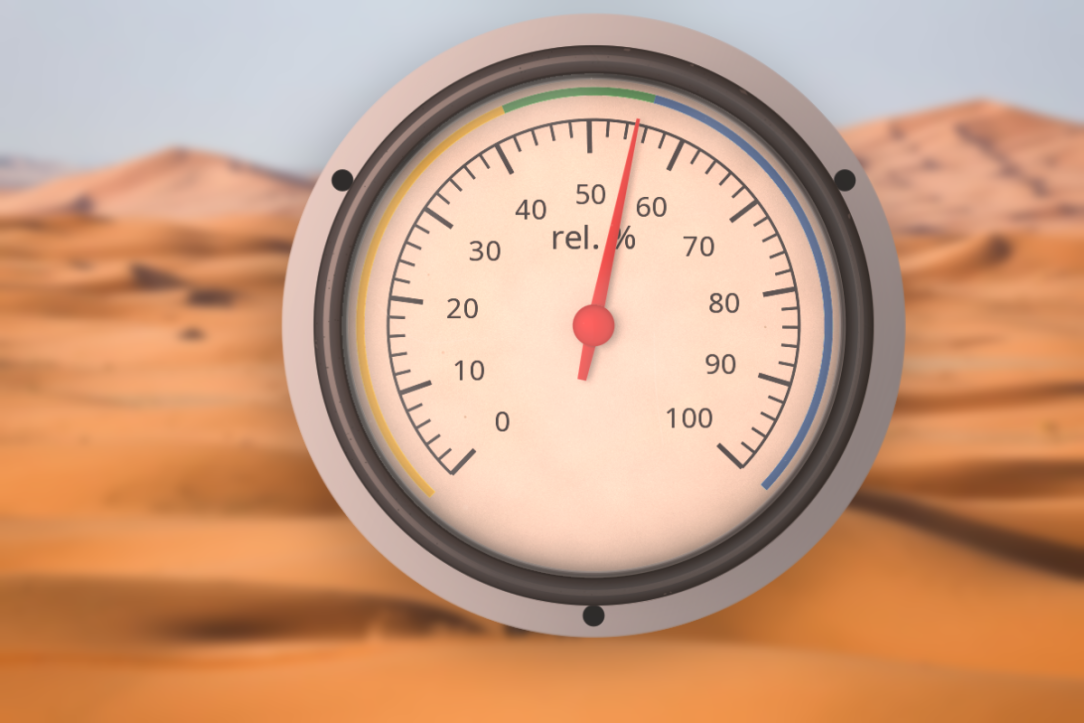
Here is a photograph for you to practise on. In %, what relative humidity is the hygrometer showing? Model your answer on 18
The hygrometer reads 55
